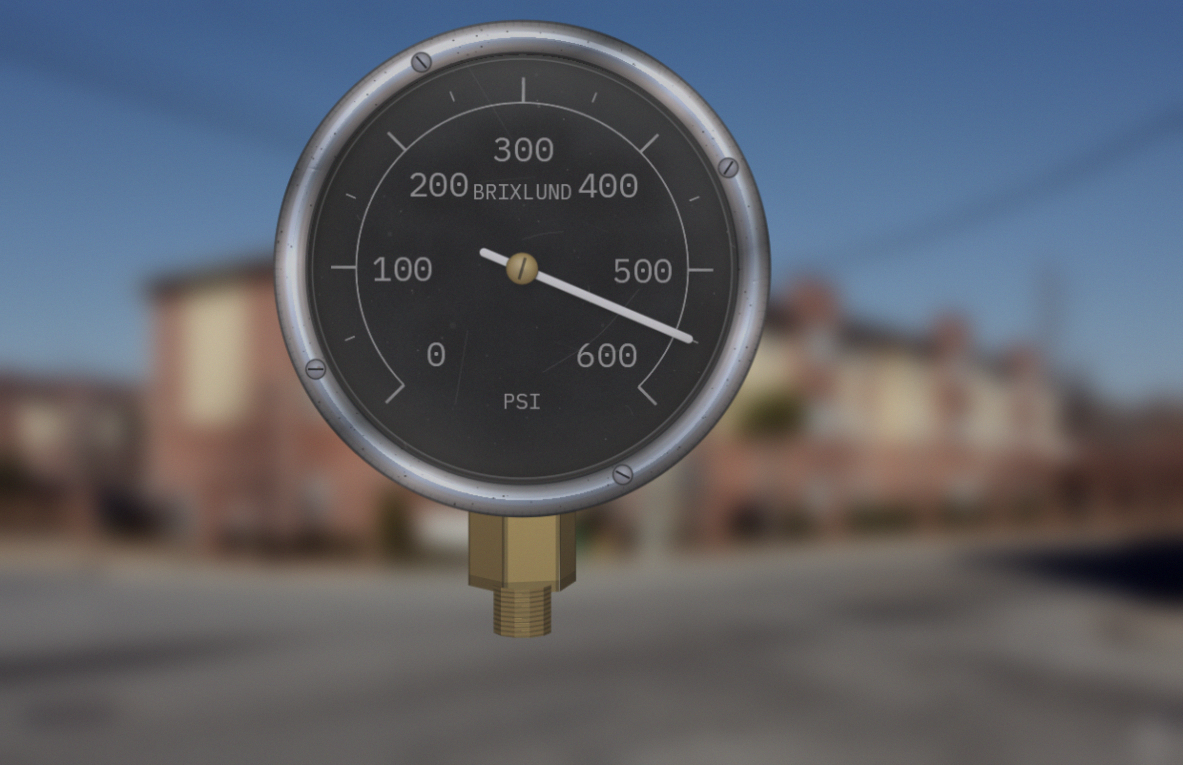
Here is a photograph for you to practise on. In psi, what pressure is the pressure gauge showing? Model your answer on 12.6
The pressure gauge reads 550
